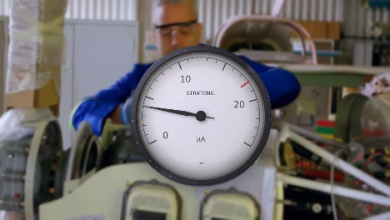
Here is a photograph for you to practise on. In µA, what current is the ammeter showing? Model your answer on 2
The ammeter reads 4
